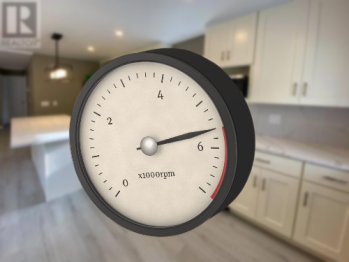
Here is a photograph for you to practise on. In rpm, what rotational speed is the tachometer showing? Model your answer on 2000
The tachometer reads 5600
